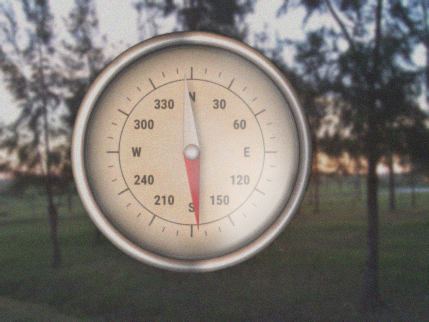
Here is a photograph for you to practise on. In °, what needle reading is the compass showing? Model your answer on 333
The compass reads 175
